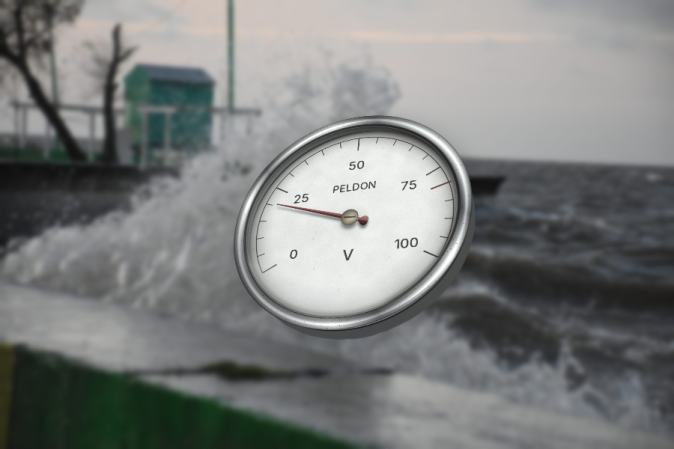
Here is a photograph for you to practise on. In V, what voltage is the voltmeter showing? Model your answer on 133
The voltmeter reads 20
